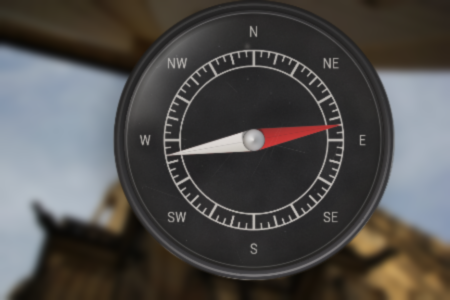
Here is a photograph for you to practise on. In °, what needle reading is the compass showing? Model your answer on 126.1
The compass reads 80
